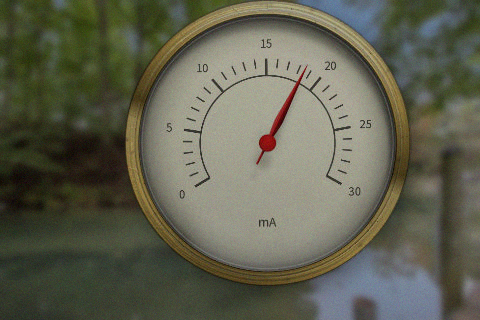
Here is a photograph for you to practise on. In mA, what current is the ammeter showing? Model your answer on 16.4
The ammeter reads 18.5
